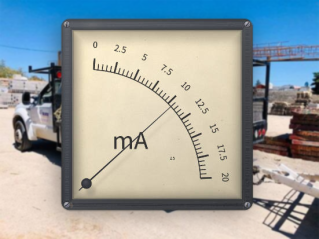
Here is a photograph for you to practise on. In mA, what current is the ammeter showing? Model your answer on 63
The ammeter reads 10.5
